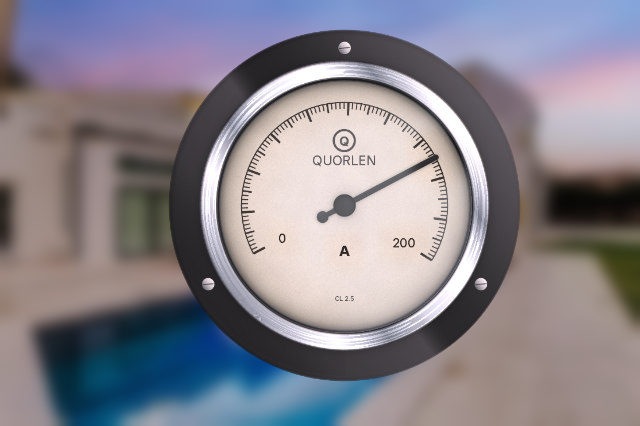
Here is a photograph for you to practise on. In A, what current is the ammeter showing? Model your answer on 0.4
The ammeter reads 150
